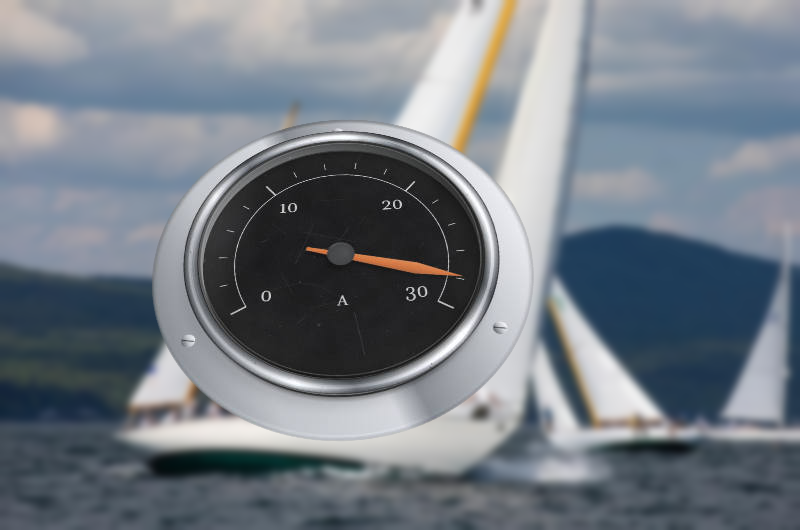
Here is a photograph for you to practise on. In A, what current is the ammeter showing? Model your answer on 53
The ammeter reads 28
